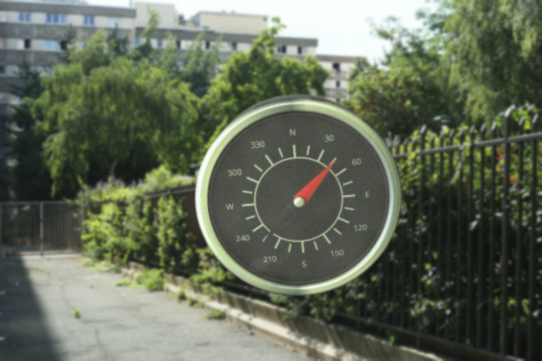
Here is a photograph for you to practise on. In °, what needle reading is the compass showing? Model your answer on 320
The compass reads 45
